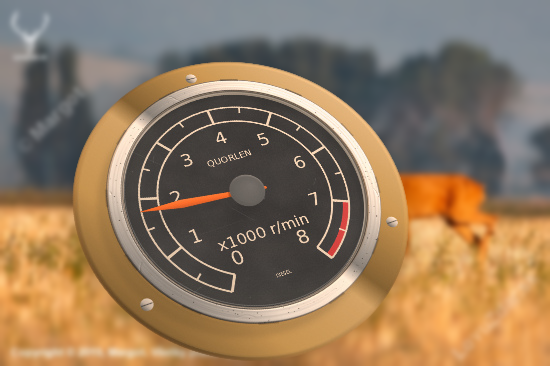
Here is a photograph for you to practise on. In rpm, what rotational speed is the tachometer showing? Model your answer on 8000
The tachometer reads 1750
